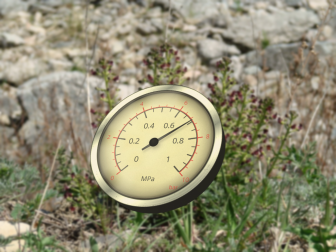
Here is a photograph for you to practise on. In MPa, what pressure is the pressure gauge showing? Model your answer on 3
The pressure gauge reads 0.7
